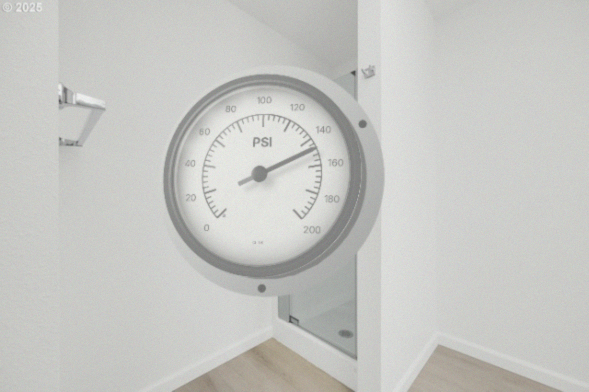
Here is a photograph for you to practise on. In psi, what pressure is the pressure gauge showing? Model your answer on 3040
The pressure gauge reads 148
